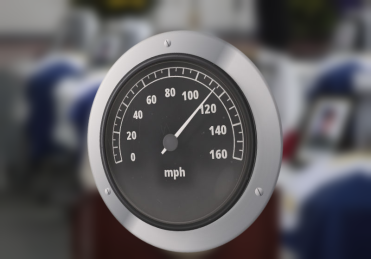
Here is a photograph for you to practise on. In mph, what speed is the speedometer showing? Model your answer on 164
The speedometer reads 115
